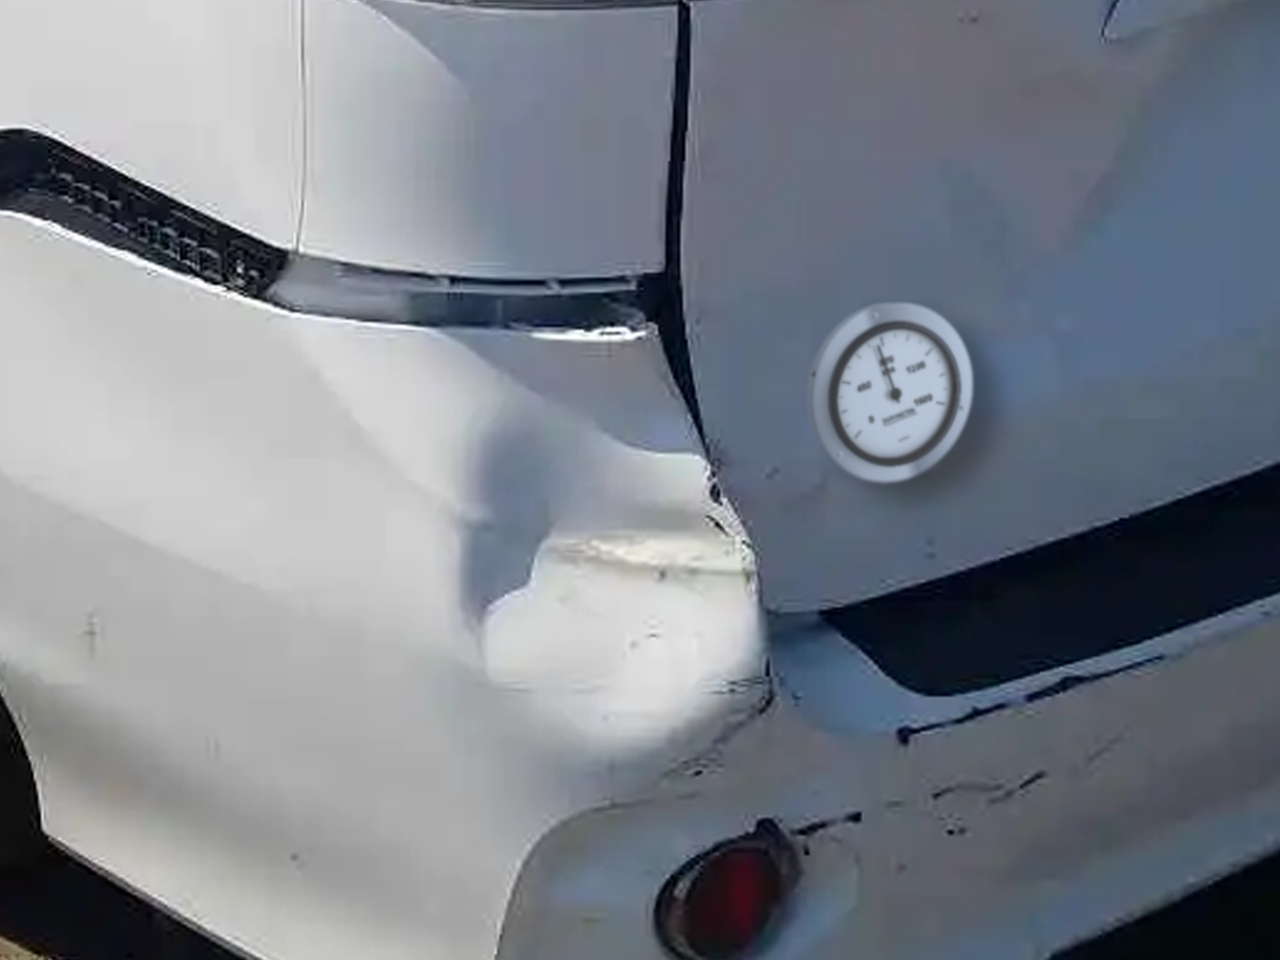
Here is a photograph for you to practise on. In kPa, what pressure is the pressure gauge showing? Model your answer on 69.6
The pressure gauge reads 750
